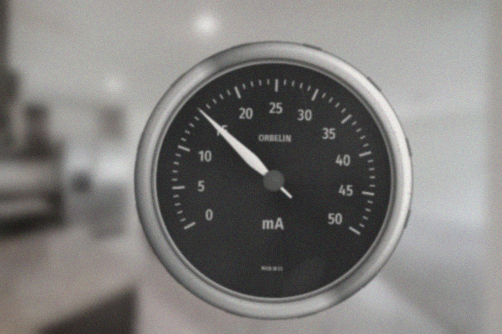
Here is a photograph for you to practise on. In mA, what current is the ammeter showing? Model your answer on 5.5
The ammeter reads 15
